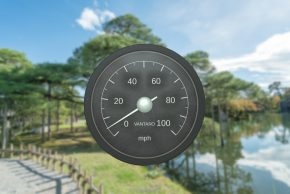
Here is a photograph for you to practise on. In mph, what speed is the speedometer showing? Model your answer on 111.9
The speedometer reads 5
